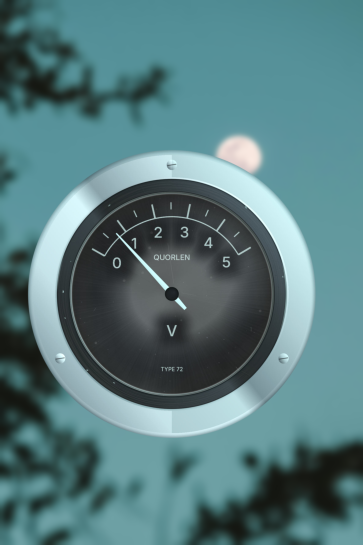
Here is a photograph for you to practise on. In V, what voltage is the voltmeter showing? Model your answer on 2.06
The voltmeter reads 0.75
